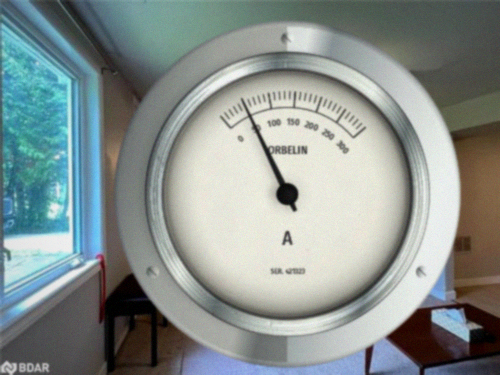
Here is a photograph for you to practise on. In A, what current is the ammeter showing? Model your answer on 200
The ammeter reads 50
